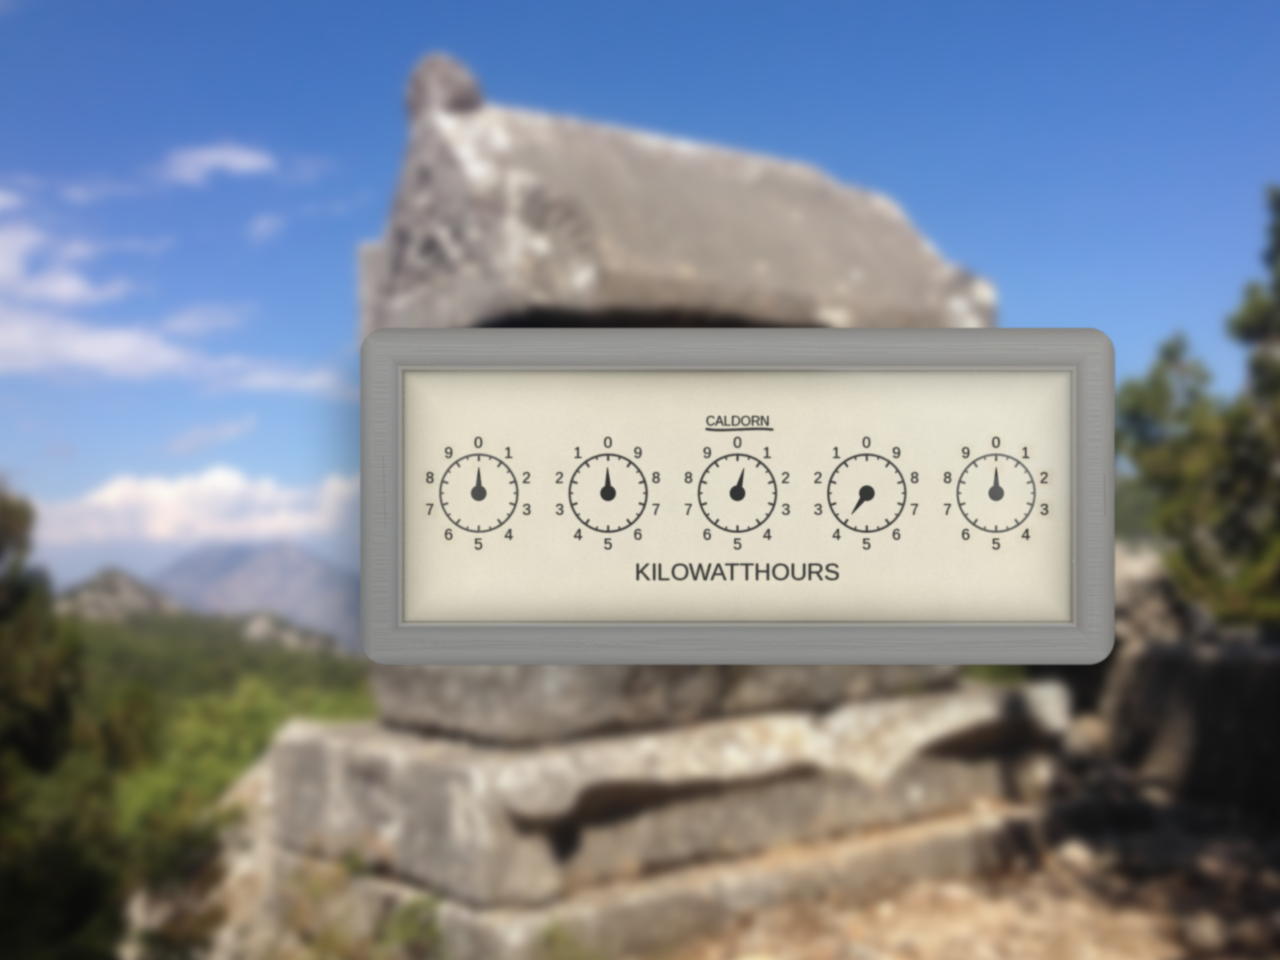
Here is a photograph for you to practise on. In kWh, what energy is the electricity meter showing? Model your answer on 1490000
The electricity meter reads 40
